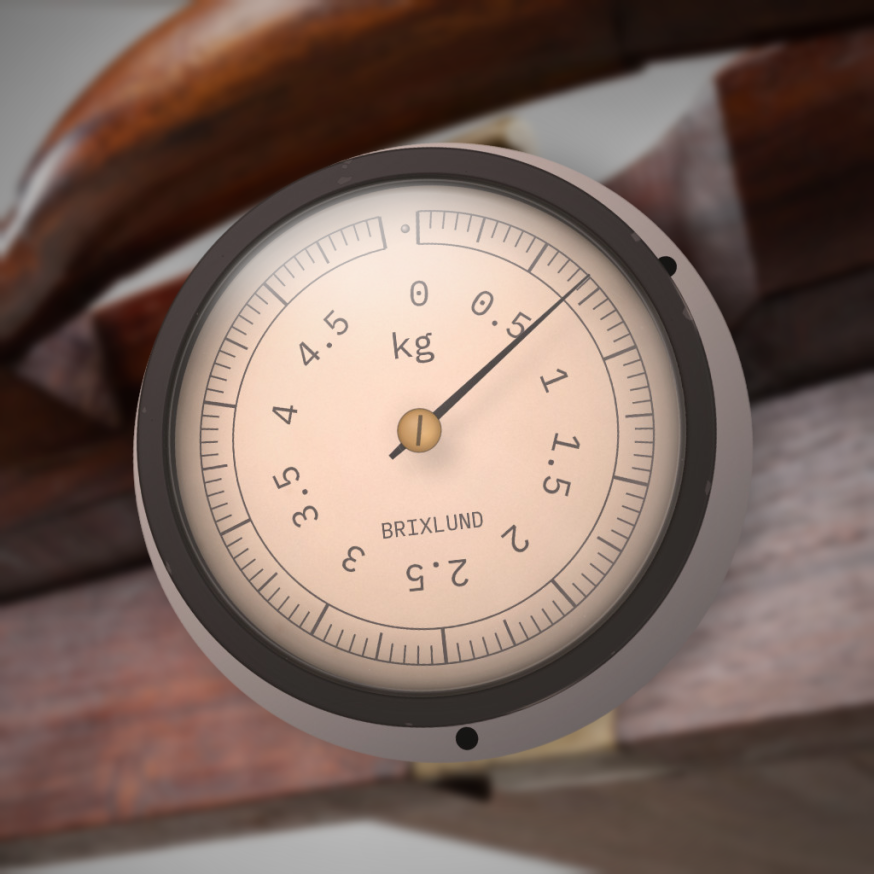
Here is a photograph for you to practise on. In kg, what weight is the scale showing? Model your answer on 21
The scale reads 0.7
